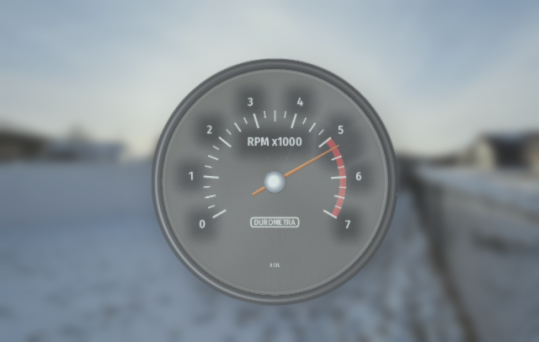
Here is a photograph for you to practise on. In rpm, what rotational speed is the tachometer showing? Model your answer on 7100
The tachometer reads 5250
